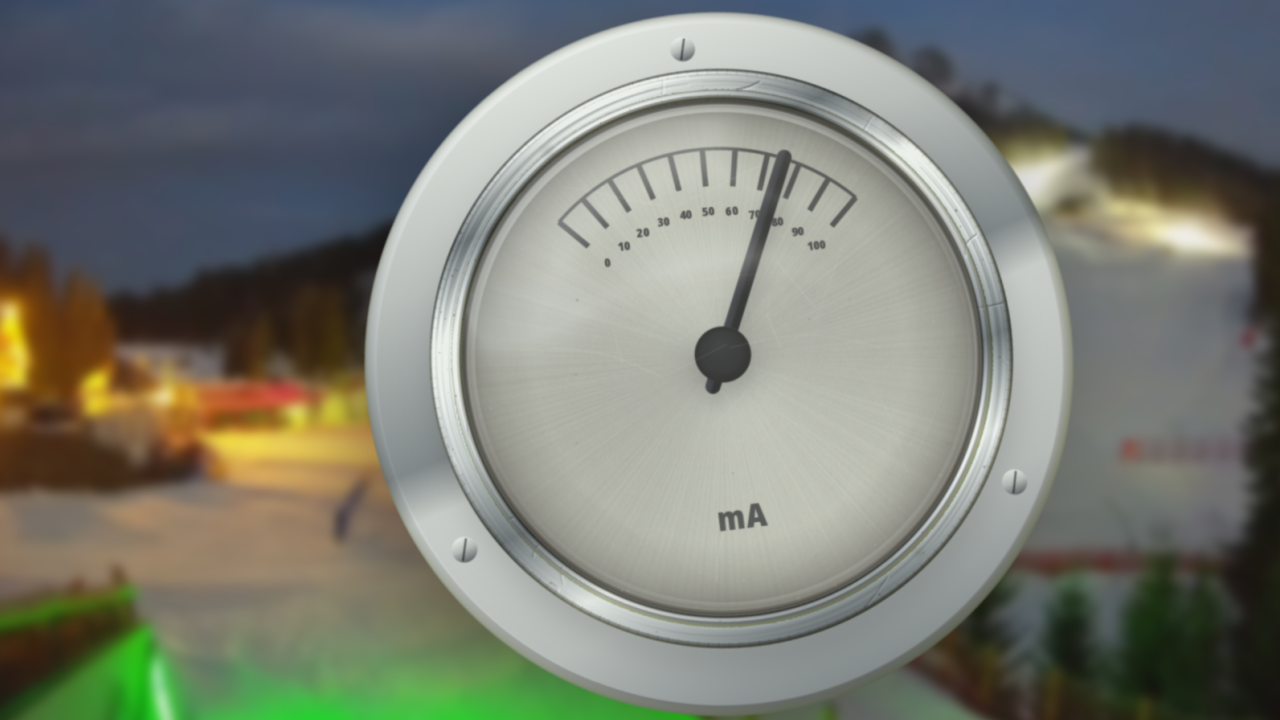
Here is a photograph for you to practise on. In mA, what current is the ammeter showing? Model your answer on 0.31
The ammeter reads 75
